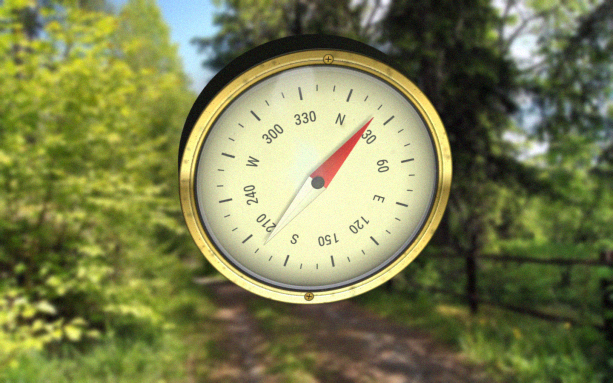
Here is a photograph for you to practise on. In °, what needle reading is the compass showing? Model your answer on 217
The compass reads 20
